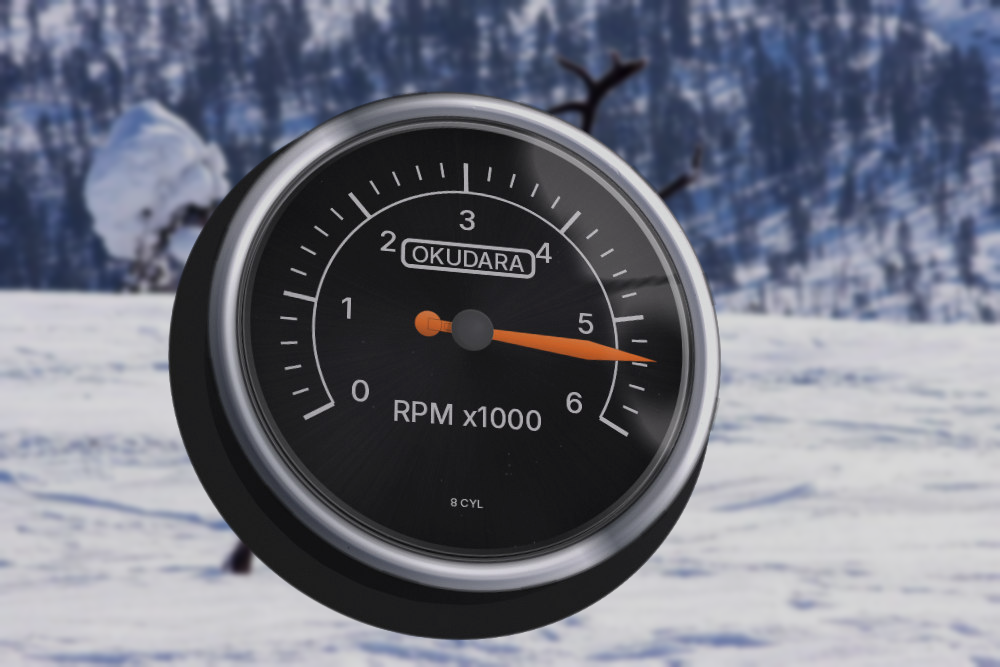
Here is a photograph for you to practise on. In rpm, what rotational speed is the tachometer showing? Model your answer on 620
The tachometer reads 5400
